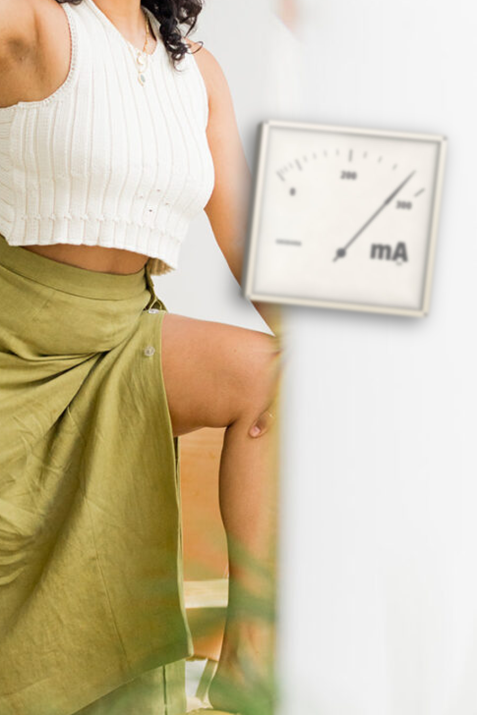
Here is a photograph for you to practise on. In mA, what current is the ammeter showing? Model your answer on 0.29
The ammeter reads 280
